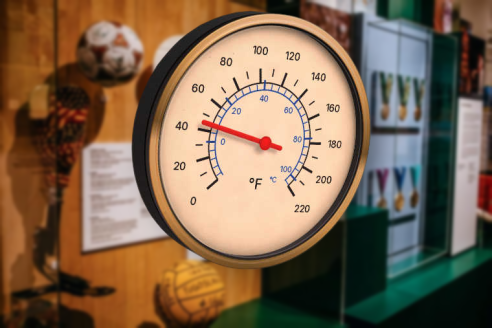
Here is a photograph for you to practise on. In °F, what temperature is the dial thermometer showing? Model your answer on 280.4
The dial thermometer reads 45
